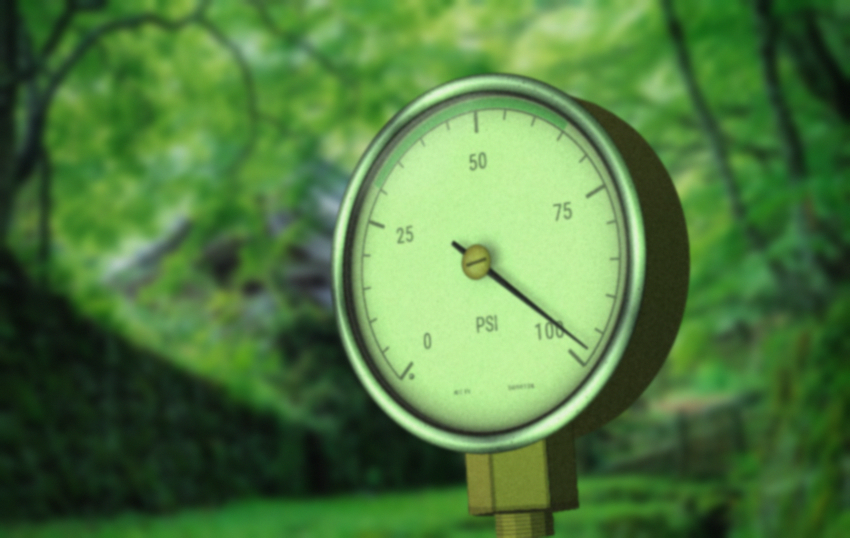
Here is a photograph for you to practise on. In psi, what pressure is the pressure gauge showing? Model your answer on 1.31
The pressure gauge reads 97.5
